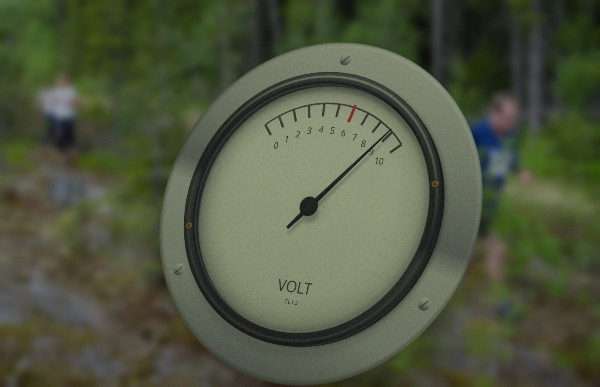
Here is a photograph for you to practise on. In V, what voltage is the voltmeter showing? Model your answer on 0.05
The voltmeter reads 9
